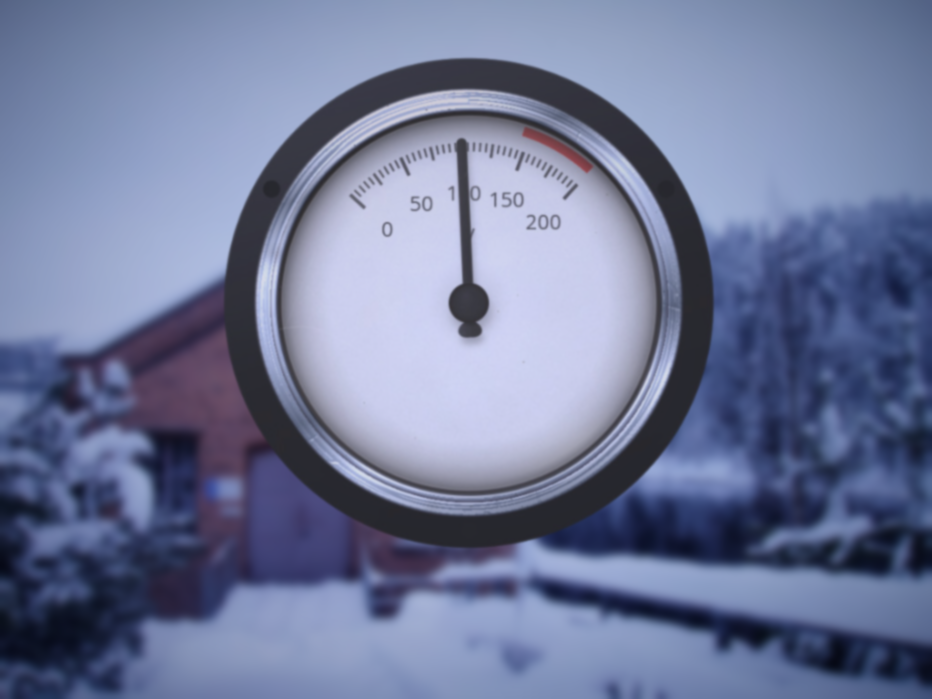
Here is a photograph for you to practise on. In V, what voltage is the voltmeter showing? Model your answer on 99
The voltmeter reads 100
